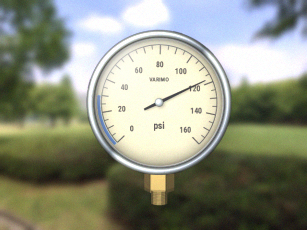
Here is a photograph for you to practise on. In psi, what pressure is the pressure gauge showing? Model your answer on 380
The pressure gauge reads 117.5
